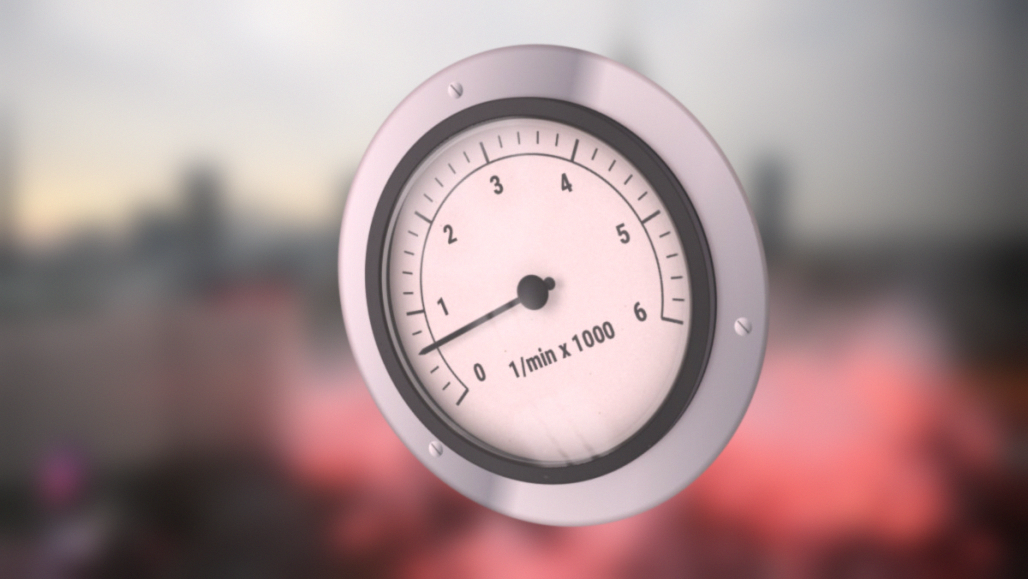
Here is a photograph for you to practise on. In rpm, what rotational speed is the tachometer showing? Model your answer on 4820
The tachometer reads 600
